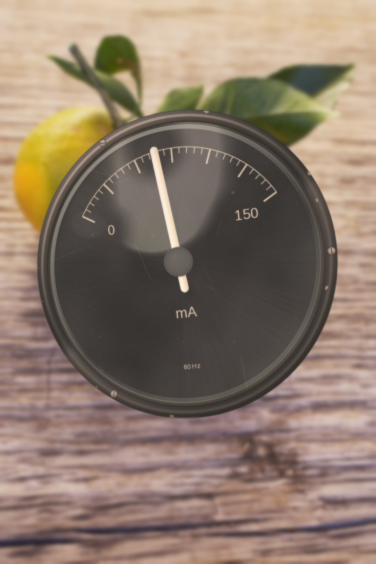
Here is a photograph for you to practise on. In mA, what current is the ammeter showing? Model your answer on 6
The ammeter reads 65
